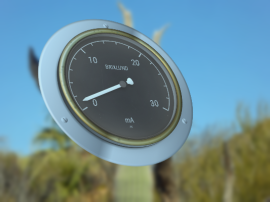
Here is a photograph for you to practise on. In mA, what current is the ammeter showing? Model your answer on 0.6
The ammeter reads 1
